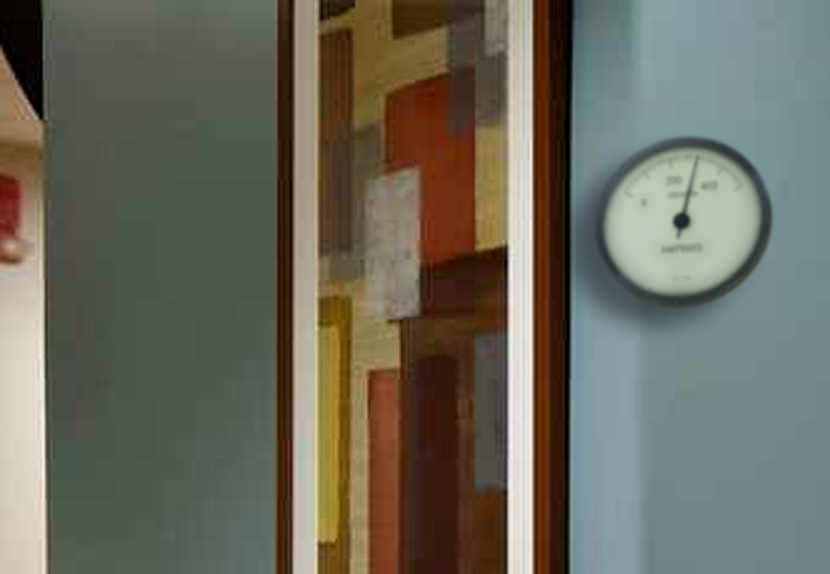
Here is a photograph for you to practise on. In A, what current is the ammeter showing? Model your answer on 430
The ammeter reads 300
